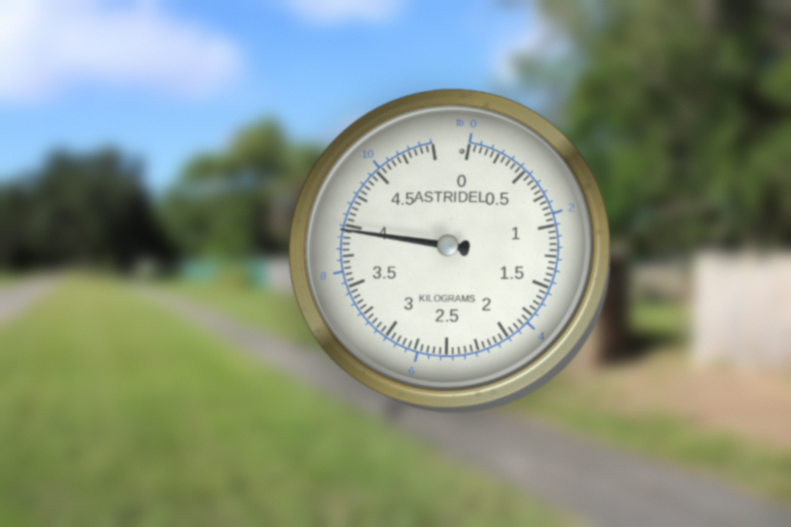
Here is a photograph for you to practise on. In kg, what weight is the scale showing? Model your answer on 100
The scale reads 3.95
